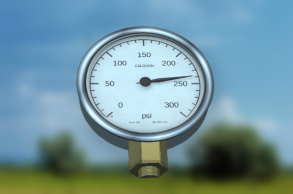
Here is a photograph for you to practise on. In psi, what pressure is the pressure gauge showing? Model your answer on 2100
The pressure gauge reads 240
